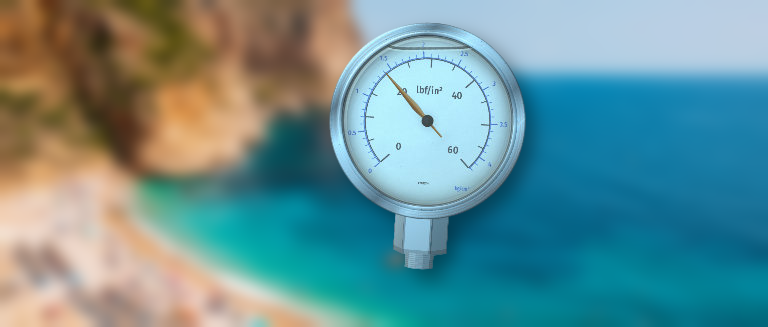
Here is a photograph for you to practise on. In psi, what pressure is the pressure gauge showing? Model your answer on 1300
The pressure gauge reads 20
